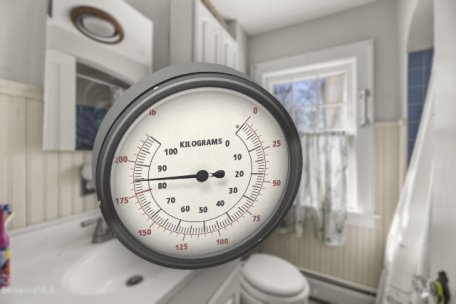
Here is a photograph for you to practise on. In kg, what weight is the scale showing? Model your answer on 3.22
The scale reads 85
